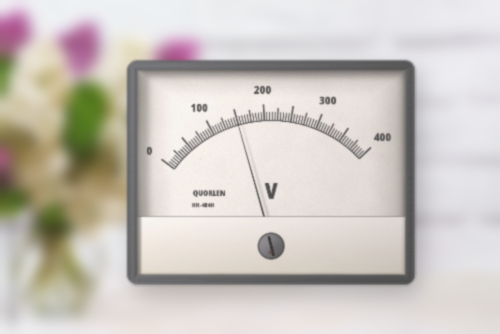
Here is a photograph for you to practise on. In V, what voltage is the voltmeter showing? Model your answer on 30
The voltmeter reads 150
